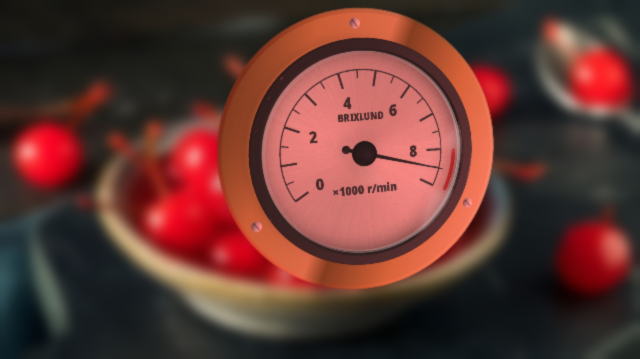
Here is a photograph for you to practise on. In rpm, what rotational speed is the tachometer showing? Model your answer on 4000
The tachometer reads 8500
